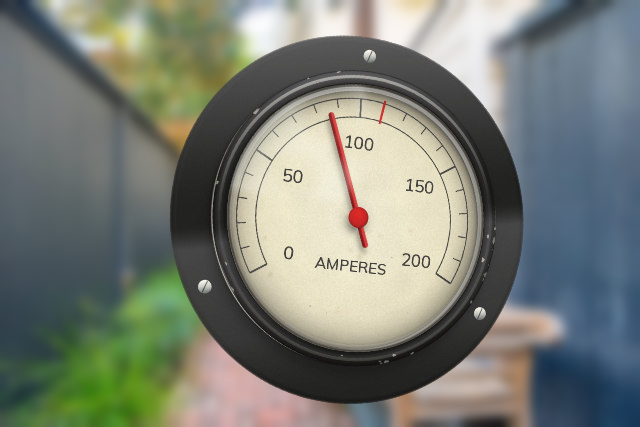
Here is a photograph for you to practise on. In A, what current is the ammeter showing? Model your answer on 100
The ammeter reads 85
